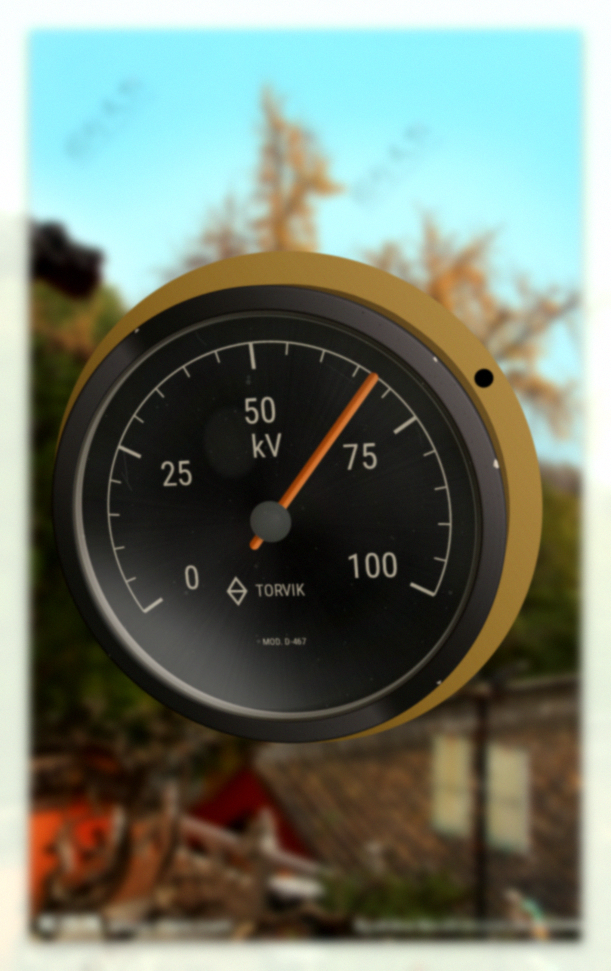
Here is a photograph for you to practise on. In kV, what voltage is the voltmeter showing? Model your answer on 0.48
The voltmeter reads 67.5
